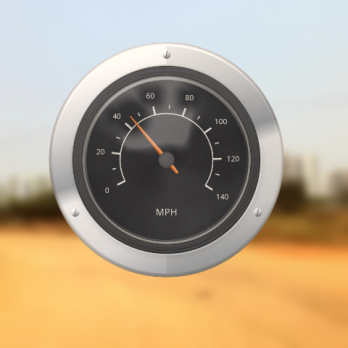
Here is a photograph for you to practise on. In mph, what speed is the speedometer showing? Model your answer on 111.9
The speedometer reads 45
